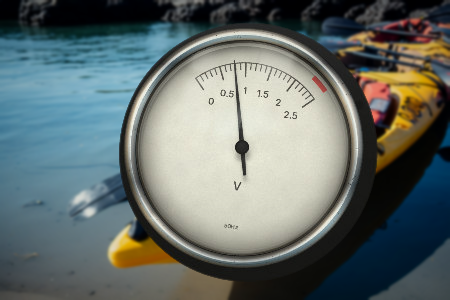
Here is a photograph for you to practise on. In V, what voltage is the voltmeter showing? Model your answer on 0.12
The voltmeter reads 0.8
